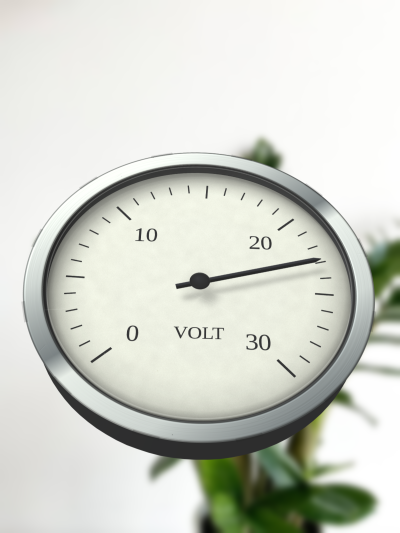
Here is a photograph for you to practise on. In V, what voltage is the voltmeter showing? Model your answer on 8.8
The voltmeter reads 23
